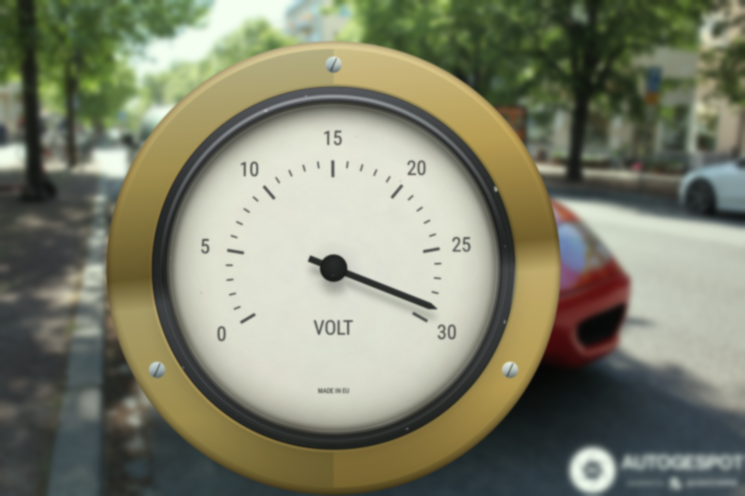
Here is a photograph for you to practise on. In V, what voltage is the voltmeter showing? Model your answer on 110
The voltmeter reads 29
